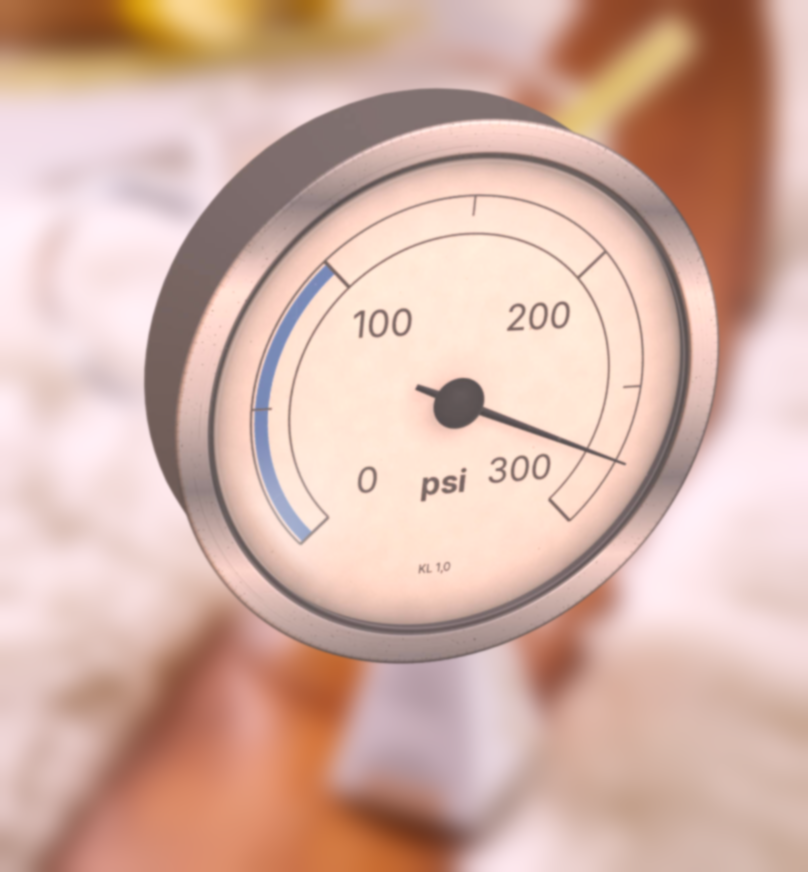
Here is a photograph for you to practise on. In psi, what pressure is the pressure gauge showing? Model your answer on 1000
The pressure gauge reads 275
